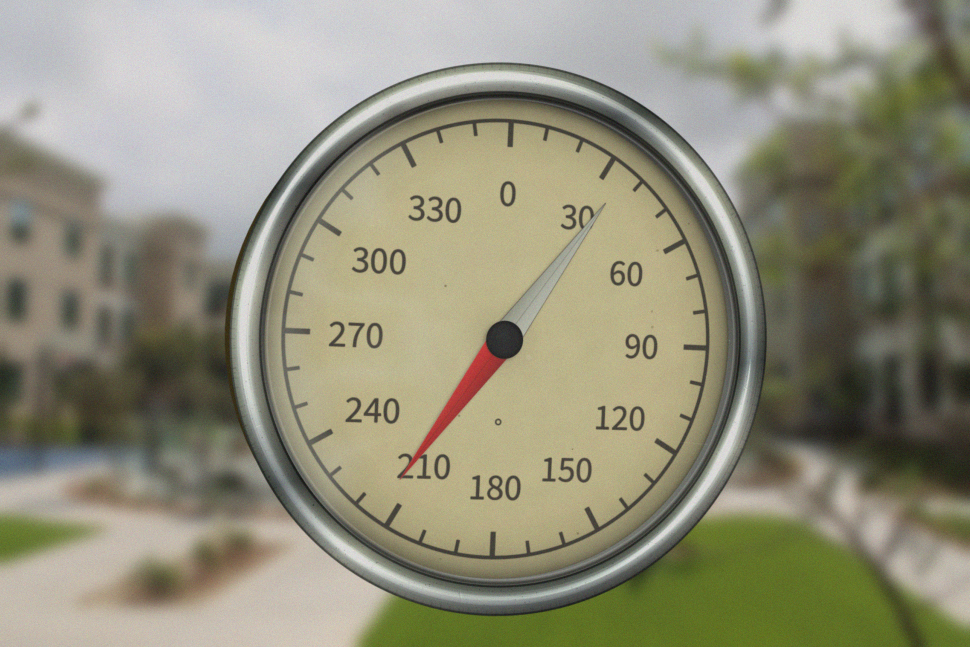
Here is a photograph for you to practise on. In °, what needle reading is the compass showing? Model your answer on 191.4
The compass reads 215
